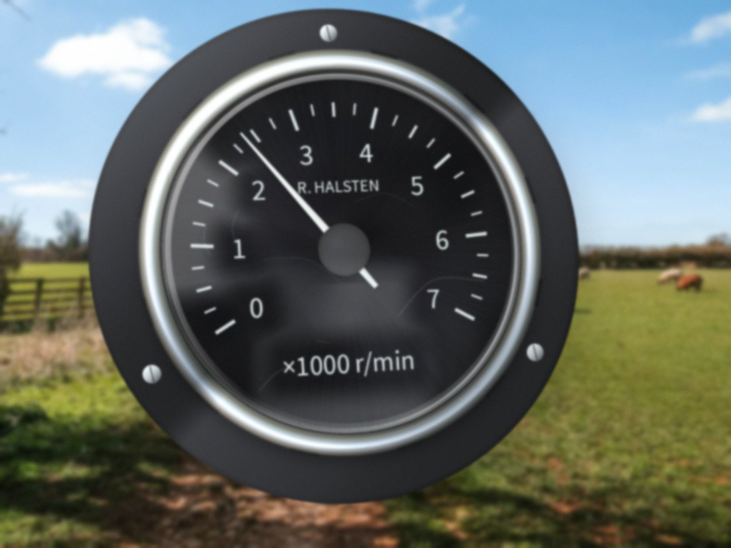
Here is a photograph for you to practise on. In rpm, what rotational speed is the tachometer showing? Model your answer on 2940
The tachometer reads 2375
